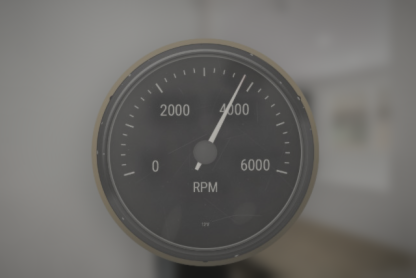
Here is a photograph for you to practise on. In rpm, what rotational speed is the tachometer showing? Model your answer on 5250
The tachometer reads 3800
